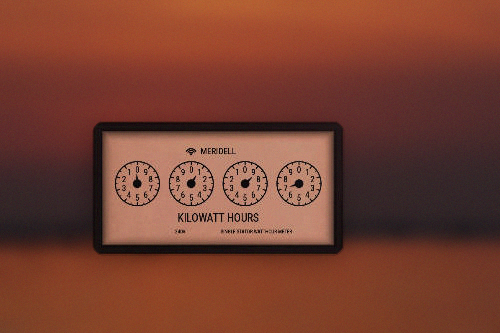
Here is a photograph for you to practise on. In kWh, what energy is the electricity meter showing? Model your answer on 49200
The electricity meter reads 87
